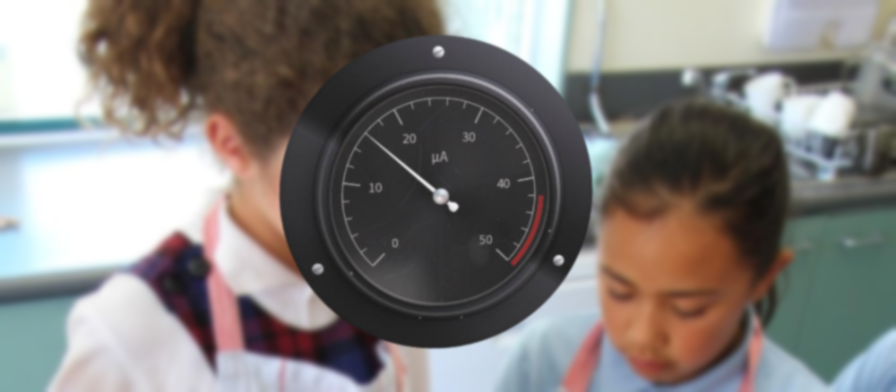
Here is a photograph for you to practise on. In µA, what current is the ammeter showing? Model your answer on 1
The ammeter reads 16
